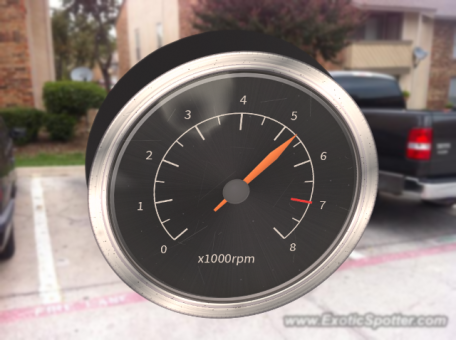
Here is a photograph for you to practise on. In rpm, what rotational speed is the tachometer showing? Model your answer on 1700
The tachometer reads 5250
